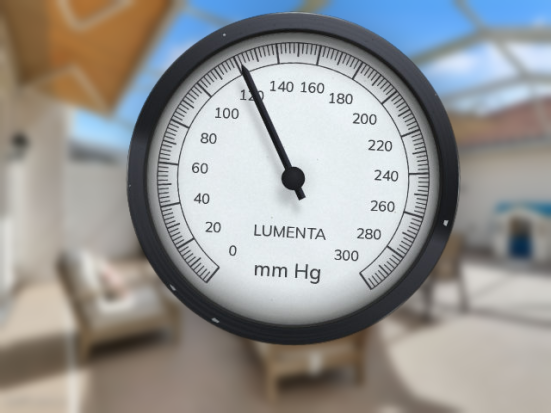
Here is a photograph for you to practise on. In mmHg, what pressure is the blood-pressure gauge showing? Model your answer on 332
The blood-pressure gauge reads 122
